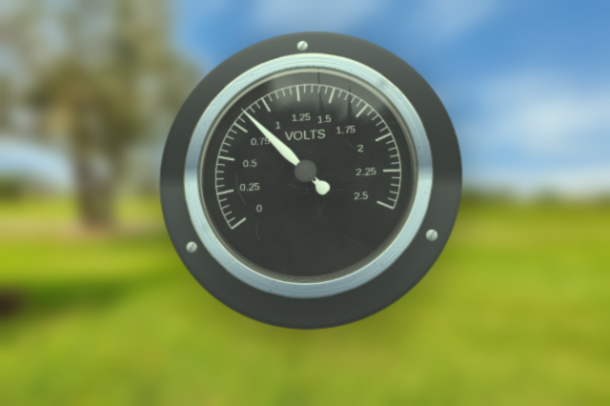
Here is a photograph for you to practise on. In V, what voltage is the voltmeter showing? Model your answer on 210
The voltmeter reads 0.85
